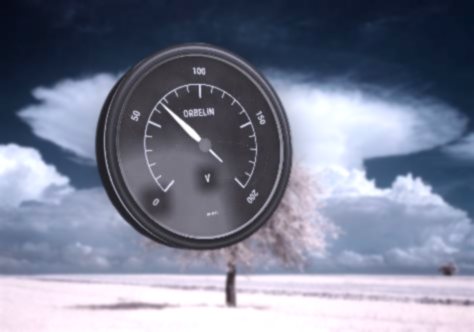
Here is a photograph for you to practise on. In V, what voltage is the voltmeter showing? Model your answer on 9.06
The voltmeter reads 65
